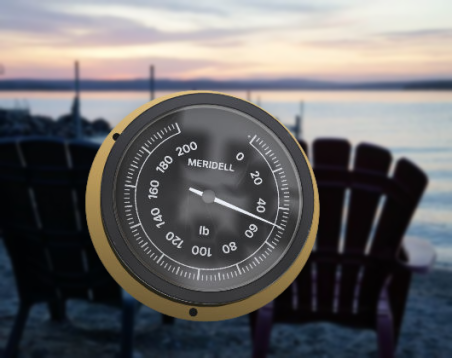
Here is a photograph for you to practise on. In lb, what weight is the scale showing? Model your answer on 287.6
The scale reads 50
